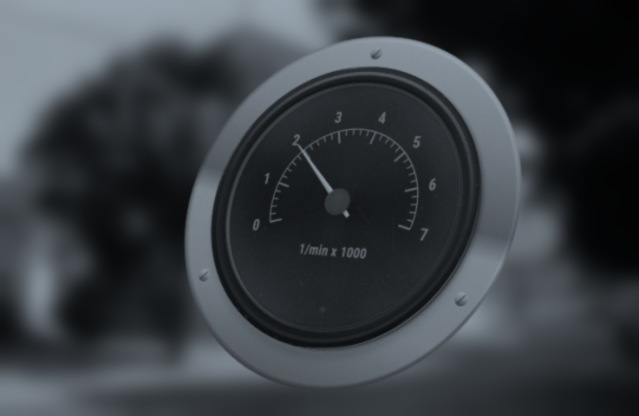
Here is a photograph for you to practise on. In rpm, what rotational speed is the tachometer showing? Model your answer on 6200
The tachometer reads 2000
